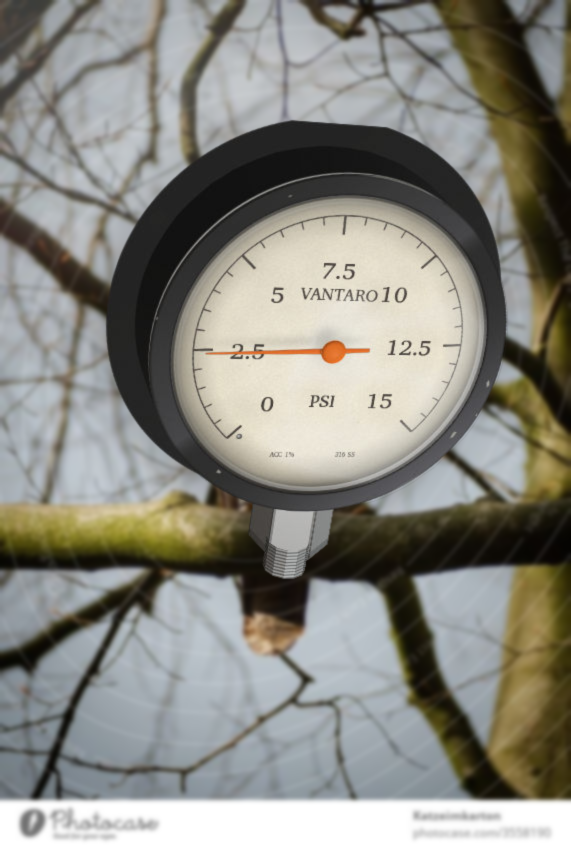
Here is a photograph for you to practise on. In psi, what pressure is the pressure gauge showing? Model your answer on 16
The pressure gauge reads 2.5
